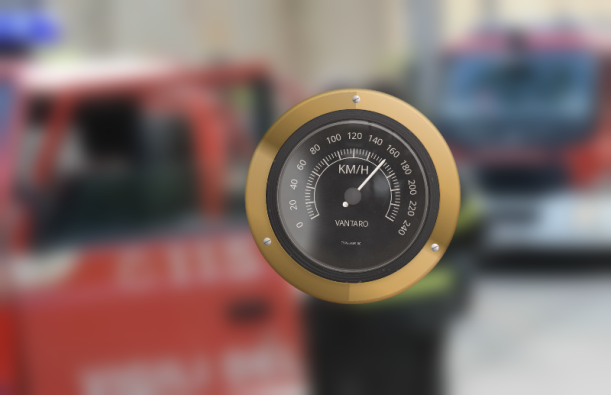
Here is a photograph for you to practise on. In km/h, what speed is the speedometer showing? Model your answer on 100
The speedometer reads 160
